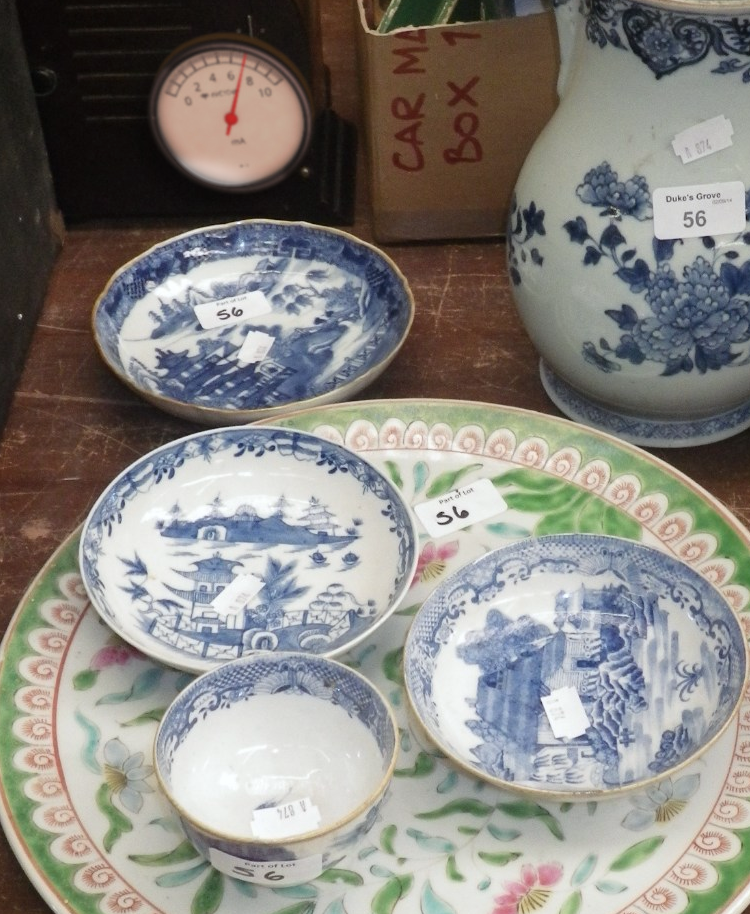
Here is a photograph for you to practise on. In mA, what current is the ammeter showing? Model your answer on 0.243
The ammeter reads 7
